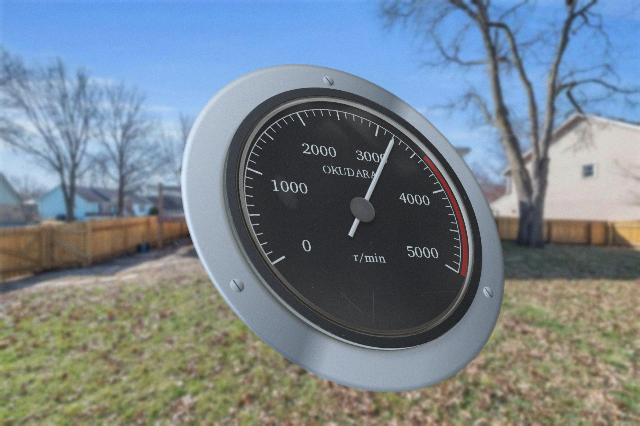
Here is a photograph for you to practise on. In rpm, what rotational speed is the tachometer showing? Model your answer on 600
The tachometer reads 3200
